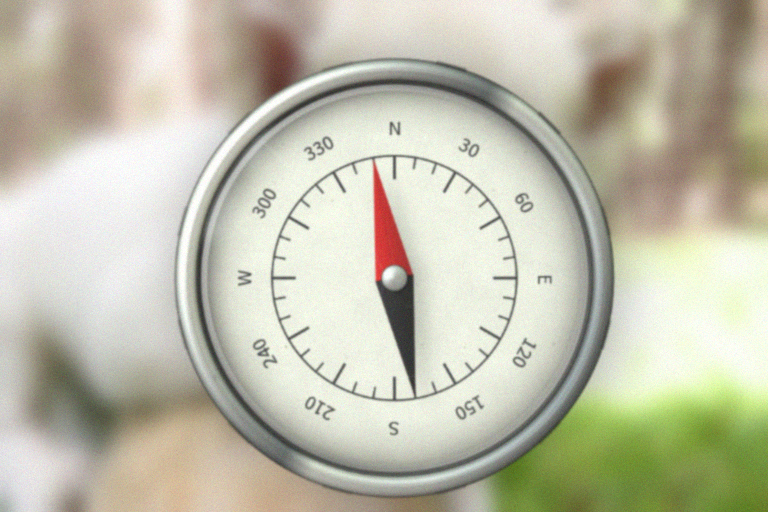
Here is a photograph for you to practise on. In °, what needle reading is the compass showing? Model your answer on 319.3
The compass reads 350
